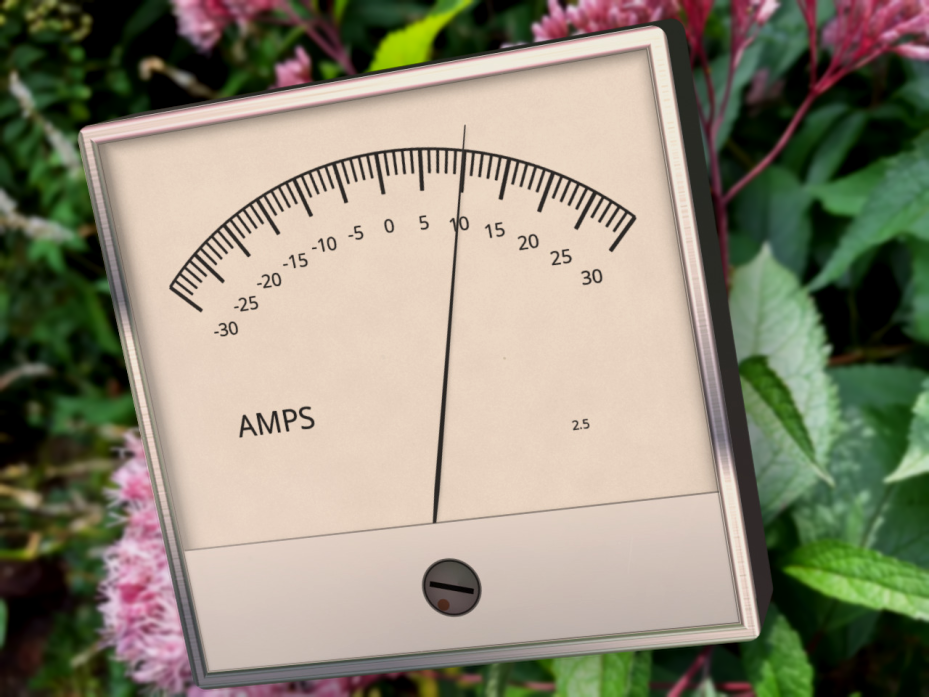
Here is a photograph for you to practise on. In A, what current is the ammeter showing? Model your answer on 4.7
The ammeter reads 10
